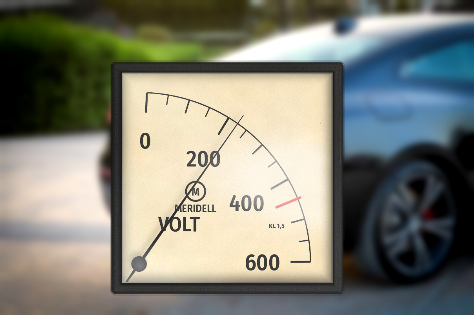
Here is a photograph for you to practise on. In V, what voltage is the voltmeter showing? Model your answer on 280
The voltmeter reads 225
